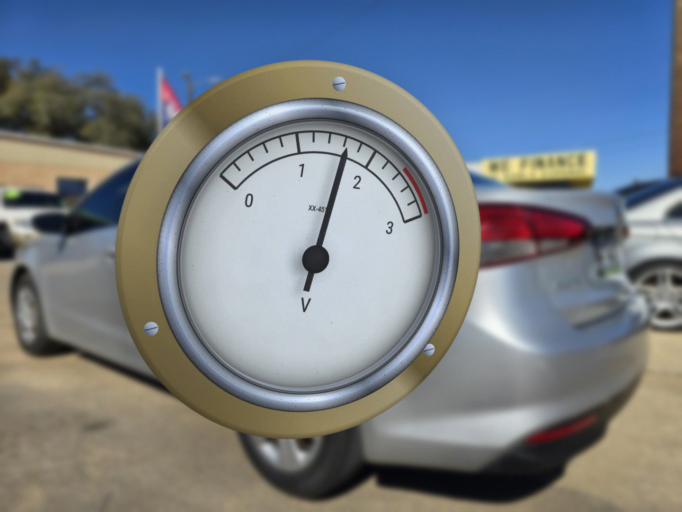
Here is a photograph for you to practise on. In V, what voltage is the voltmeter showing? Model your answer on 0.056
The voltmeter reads 1.6
